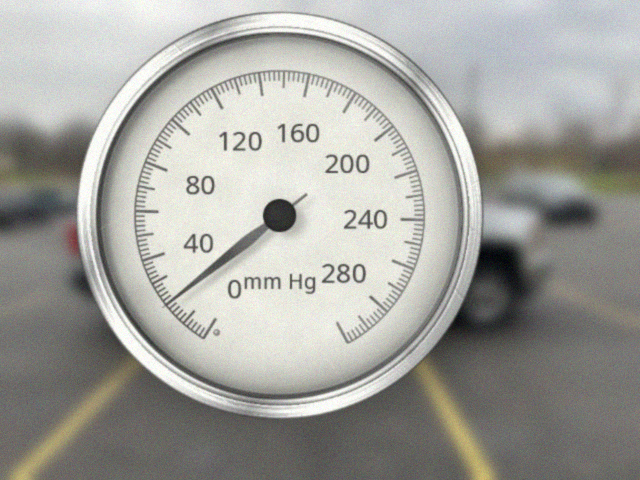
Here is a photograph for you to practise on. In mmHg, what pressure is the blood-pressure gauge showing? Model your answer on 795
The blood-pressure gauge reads 20
